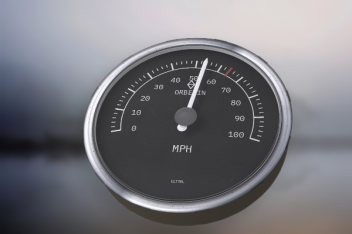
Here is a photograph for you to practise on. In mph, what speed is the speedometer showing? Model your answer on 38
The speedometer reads 54
